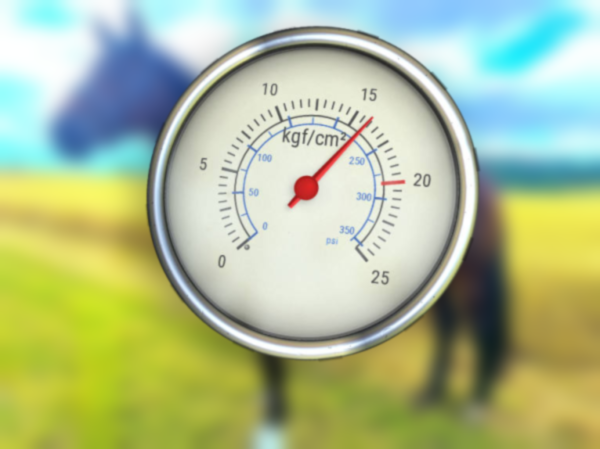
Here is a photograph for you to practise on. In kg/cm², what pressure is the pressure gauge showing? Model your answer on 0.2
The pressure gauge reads 16
